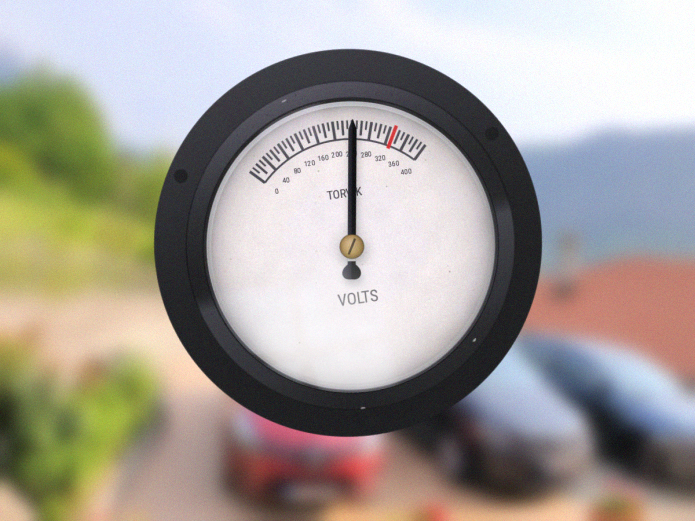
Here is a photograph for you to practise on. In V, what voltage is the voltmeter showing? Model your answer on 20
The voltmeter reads 240
